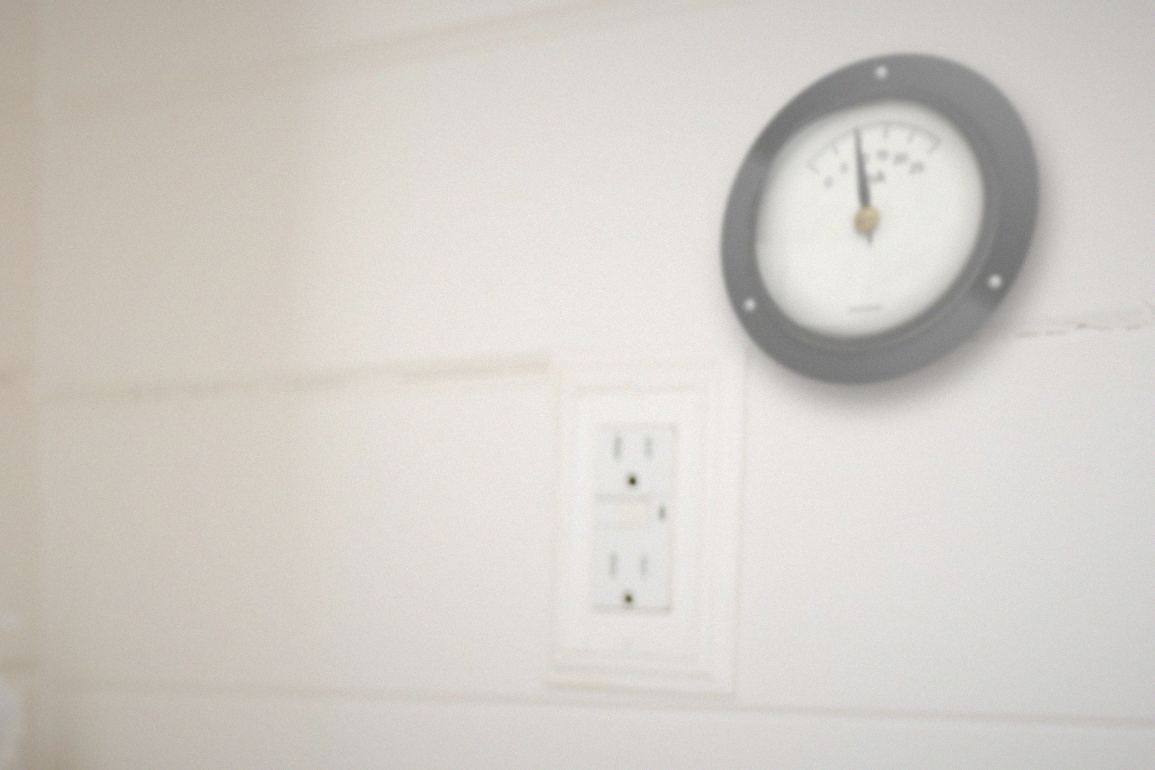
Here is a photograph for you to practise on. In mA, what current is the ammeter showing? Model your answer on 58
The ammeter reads 10
